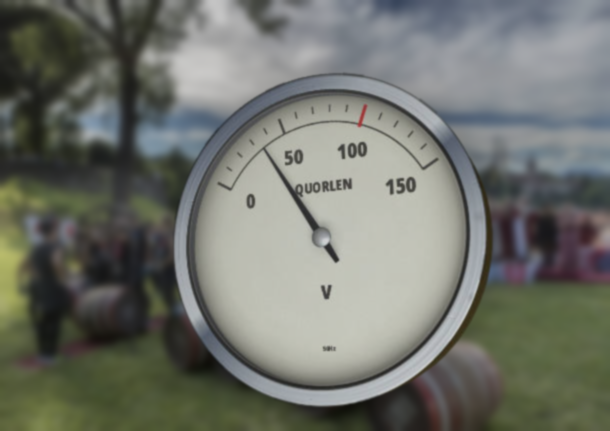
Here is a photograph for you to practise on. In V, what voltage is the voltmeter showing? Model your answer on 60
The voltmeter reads 35
